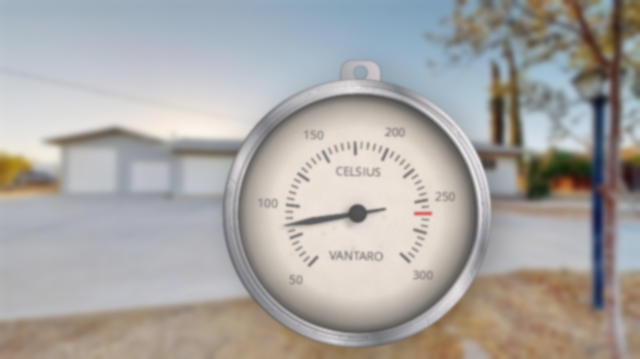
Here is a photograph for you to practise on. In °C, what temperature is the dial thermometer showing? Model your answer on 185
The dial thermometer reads 85
